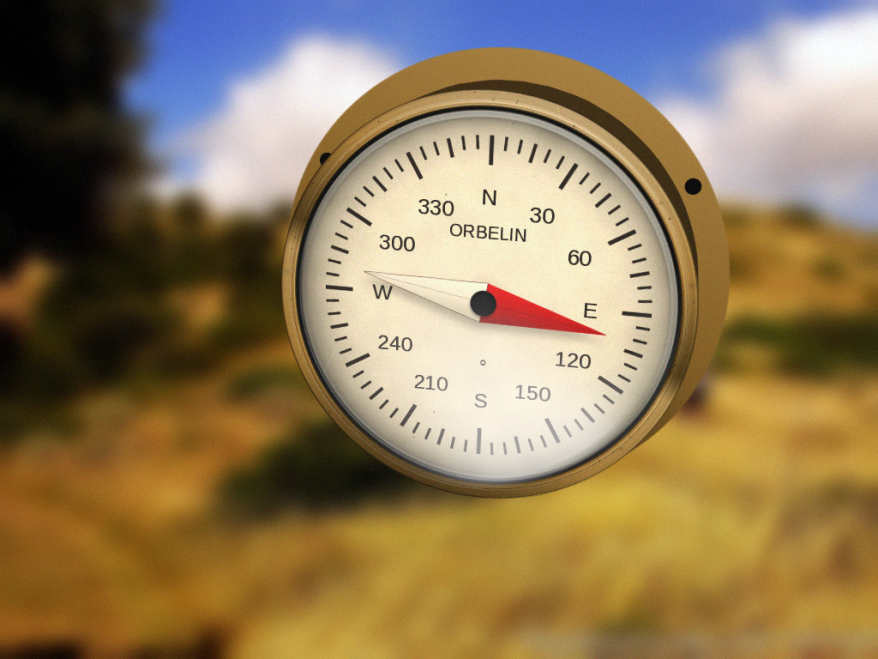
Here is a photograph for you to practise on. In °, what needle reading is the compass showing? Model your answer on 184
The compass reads 100
